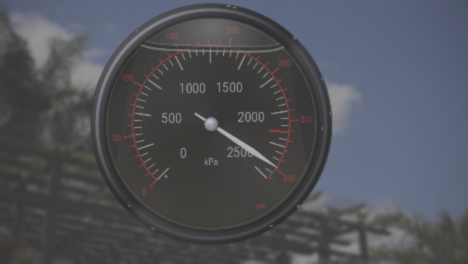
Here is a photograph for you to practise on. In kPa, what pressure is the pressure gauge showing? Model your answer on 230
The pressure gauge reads 2400
